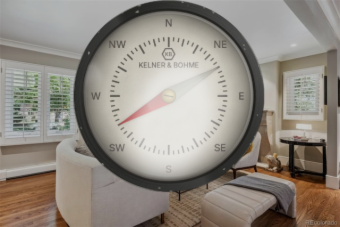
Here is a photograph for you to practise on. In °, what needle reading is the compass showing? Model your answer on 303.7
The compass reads 240
